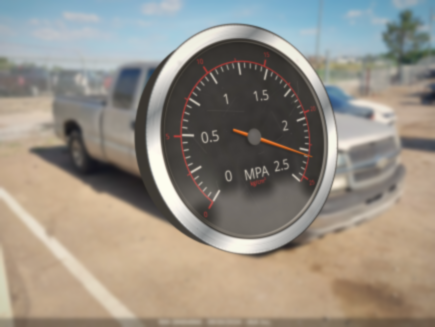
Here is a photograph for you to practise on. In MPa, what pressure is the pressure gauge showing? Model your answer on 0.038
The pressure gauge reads 2.3
